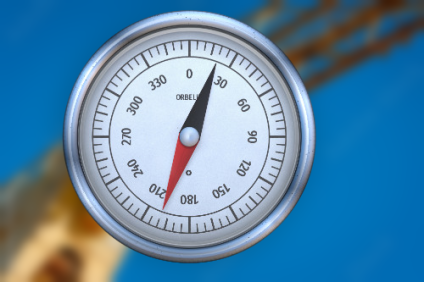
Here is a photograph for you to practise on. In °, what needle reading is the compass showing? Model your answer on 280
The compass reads 200
